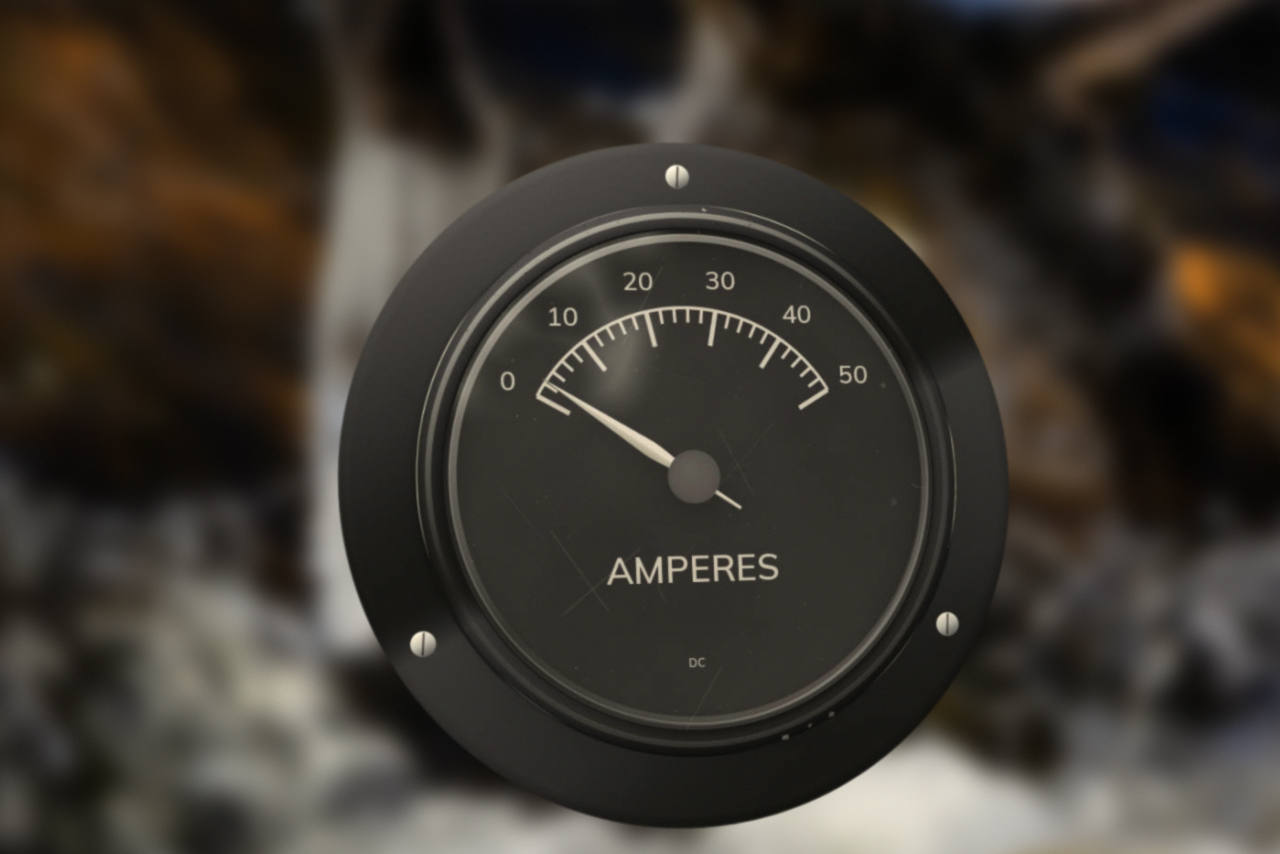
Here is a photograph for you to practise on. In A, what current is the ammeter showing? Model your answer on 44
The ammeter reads 2
